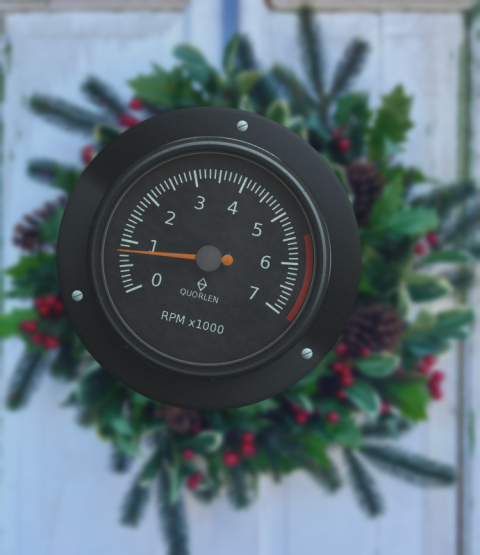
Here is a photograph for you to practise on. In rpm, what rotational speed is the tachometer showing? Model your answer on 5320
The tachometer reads 800
